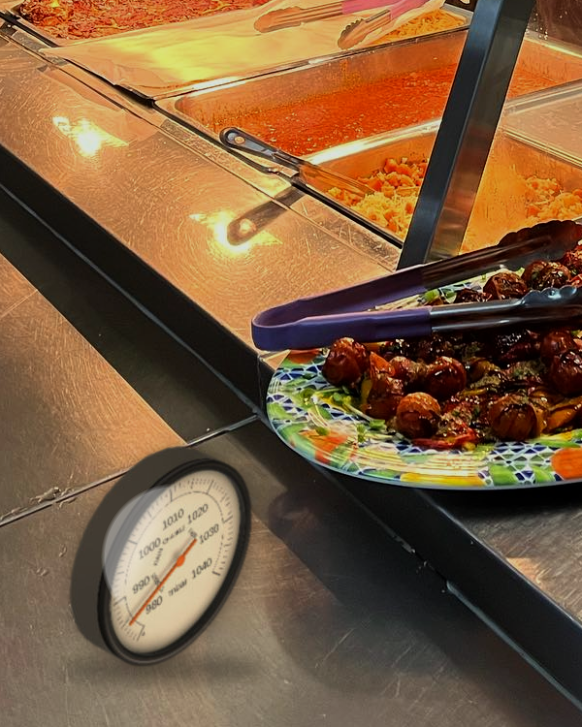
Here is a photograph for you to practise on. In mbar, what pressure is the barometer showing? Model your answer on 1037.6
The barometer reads 985
